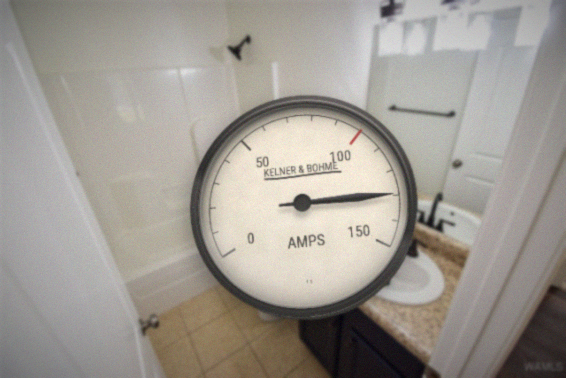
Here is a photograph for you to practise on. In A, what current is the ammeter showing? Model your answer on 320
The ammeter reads 130
